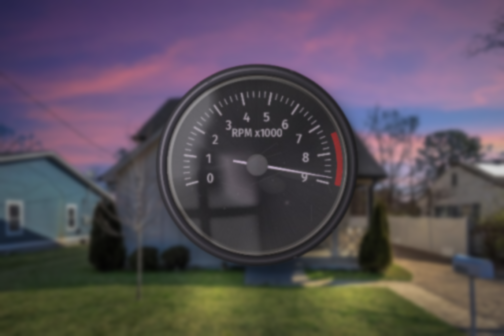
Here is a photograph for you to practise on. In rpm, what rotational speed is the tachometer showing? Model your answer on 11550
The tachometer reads 8800
